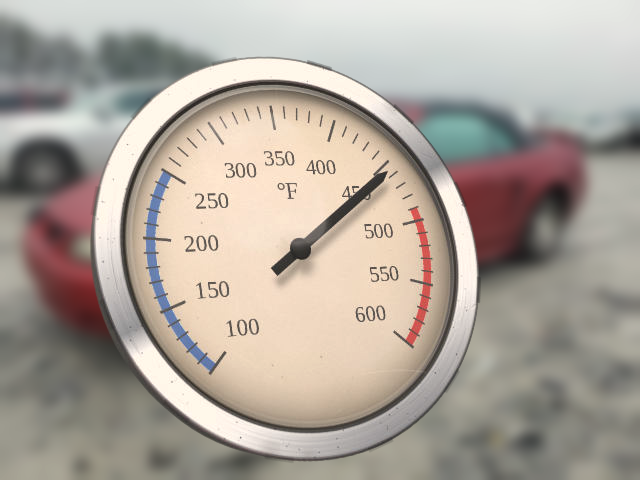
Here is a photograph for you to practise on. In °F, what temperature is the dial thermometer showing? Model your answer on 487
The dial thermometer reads 455
